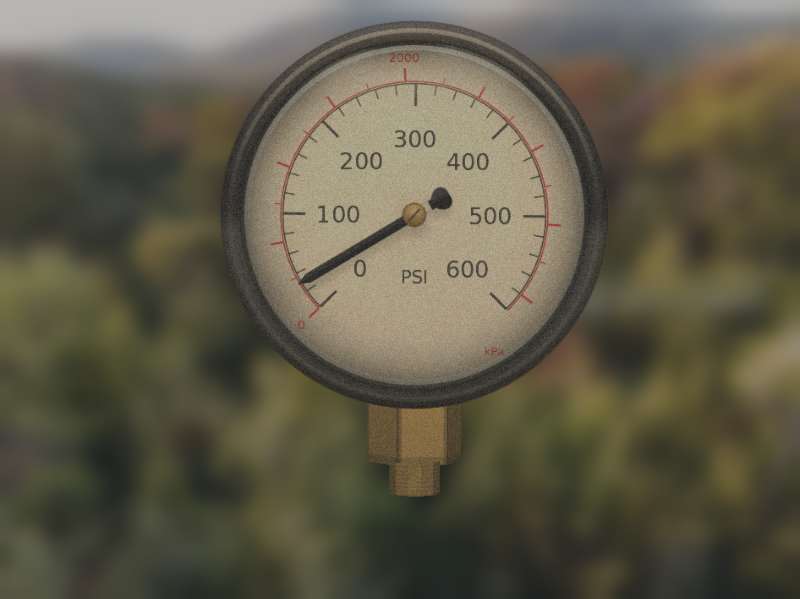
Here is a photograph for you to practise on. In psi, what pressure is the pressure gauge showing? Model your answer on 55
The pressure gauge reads 30
